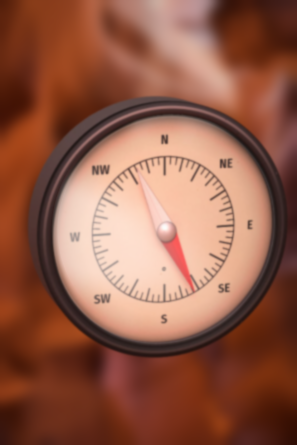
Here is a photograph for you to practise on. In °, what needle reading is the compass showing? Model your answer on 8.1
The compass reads 155
